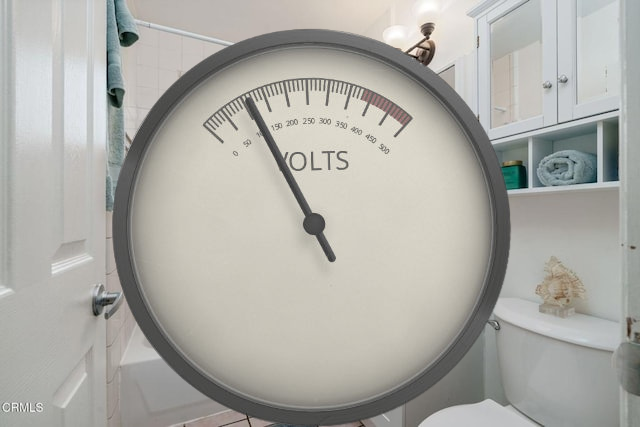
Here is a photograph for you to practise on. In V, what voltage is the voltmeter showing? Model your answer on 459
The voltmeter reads 110
